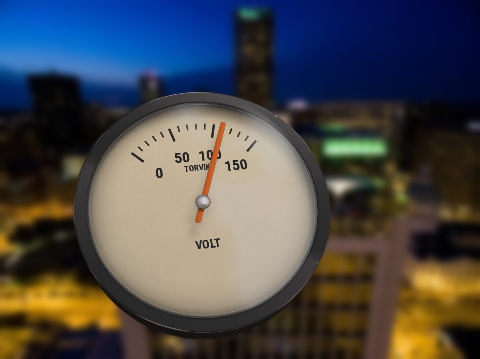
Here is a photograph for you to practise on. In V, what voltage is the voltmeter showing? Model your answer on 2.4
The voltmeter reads 110
